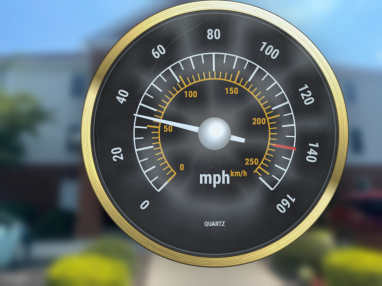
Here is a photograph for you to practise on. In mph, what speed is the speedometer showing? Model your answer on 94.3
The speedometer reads 35
